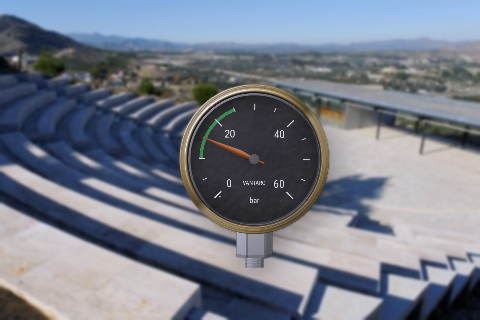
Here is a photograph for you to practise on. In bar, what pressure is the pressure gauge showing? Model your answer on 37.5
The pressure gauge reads 15
